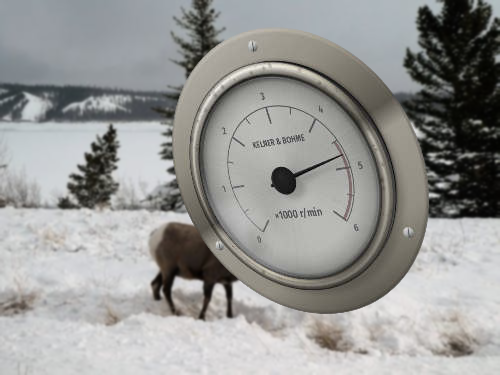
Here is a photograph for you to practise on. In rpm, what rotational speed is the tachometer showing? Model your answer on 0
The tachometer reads 4750
